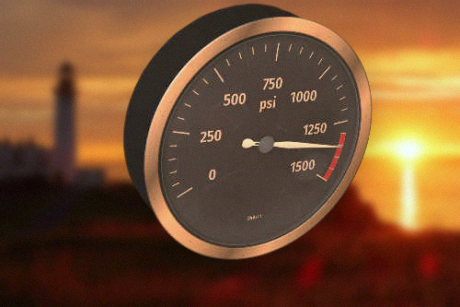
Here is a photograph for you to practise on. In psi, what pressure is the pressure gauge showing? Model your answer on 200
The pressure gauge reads 1350
